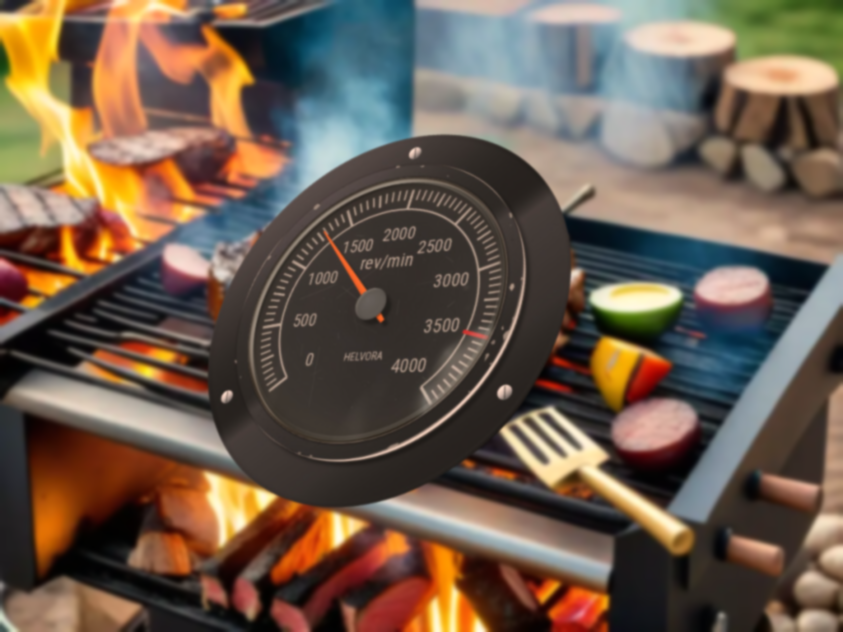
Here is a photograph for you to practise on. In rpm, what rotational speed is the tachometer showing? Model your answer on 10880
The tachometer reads 1300
